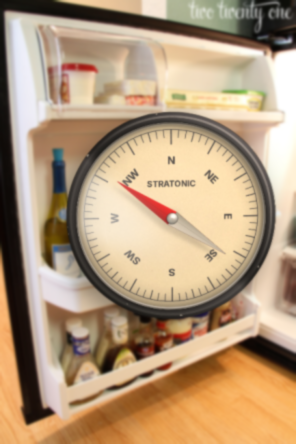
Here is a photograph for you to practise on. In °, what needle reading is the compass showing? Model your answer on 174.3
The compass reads 305
